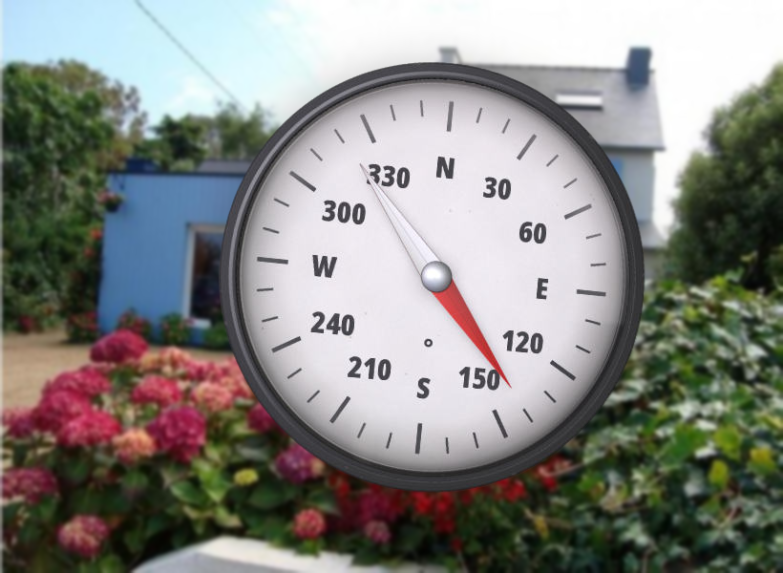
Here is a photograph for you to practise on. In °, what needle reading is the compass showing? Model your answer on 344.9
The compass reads 140
